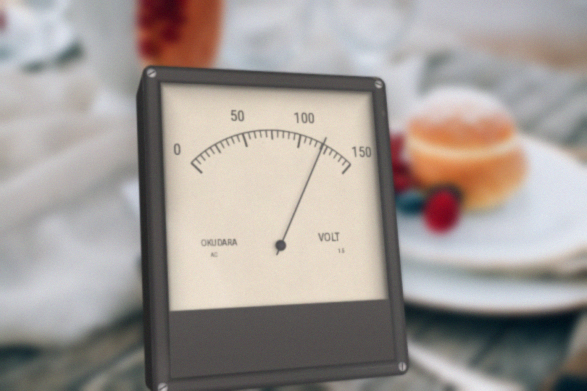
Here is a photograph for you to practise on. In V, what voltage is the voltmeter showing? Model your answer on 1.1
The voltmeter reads 120
